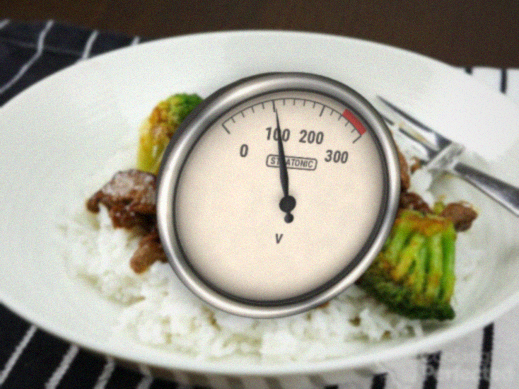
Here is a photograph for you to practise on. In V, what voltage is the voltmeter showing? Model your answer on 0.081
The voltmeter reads 100
